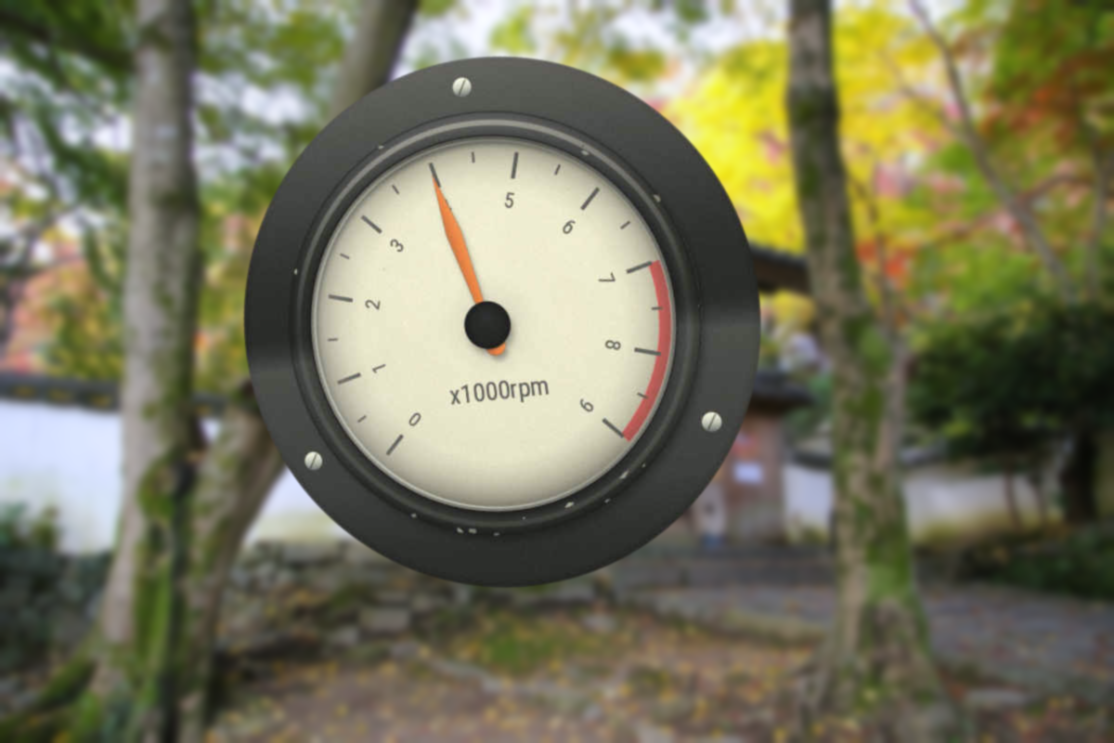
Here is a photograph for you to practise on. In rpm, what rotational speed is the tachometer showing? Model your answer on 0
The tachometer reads 4000
